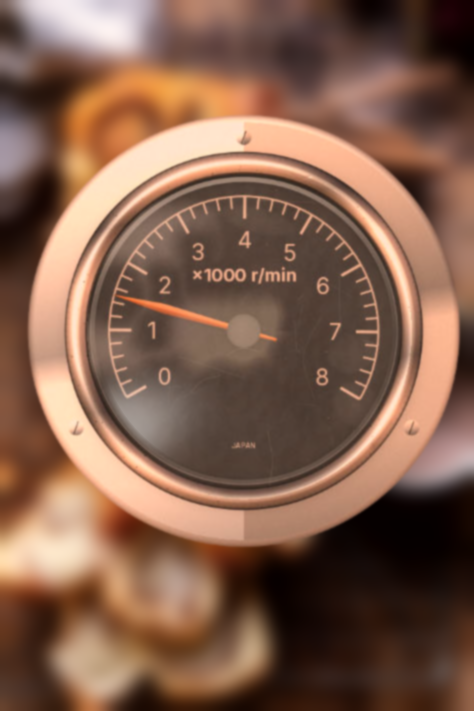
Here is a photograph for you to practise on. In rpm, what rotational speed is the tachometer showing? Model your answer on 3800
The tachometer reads 1500
